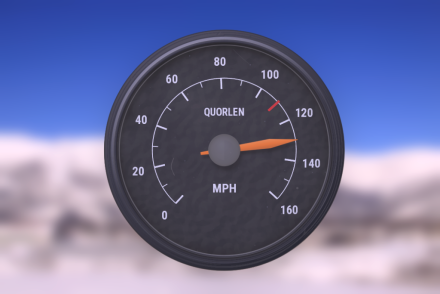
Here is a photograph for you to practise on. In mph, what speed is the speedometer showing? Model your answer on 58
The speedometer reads 130
